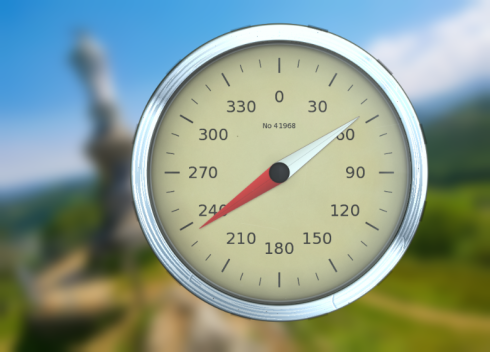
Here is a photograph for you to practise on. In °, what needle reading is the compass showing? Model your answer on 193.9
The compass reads 235
